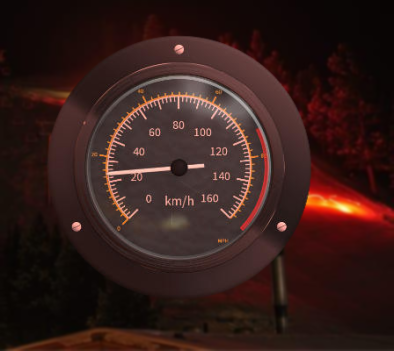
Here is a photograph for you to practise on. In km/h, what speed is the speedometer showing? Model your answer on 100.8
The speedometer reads 24
